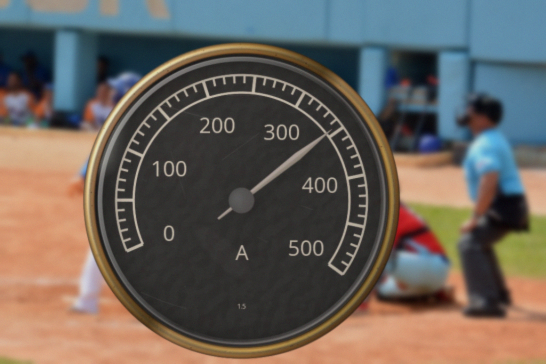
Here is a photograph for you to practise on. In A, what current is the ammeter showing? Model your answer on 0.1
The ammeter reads 345
